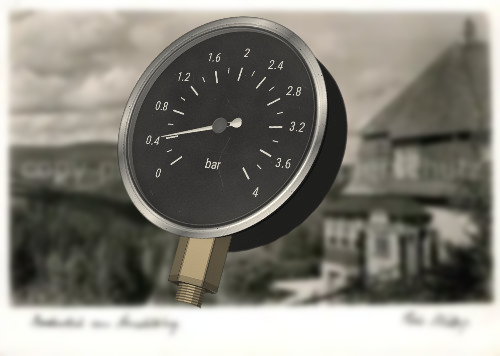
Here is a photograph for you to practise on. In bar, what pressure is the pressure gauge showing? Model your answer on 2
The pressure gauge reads 0.4
